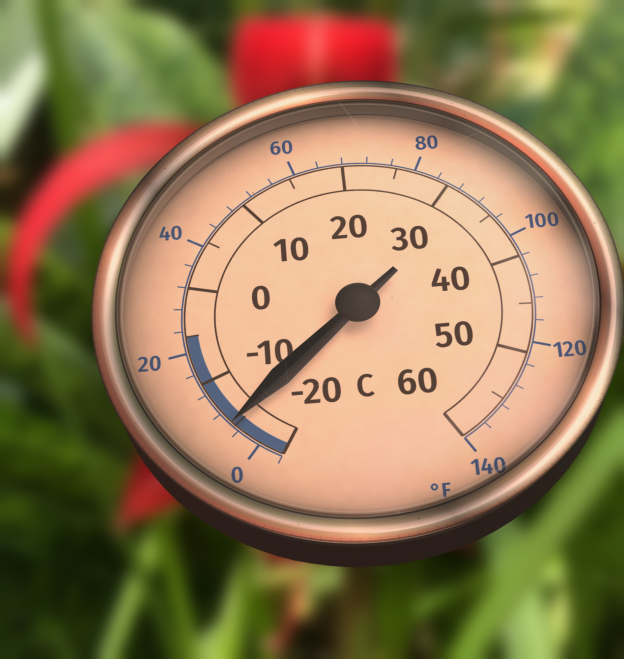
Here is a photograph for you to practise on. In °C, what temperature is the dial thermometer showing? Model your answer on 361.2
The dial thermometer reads -15
